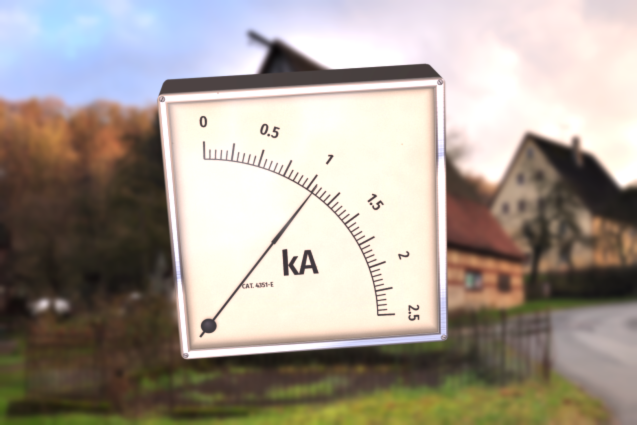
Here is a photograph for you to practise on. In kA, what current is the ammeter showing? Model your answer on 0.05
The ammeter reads 1.05
